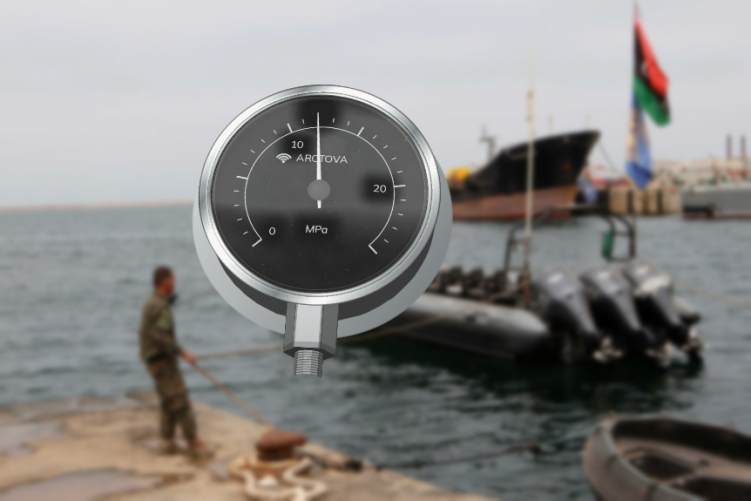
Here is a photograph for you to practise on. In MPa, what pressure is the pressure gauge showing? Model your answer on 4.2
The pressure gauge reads 12
